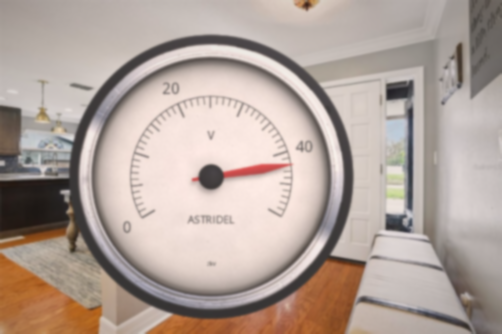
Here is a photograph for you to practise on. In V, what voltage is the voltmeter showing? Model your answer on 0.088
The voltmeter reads 42
